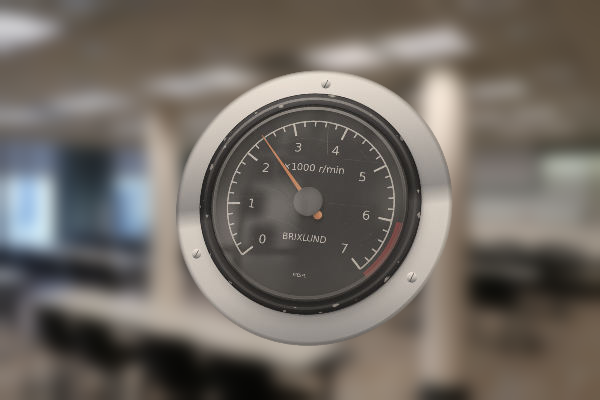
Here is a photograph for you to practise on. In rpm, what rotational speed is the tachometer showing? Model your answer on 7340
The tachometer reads 2400
